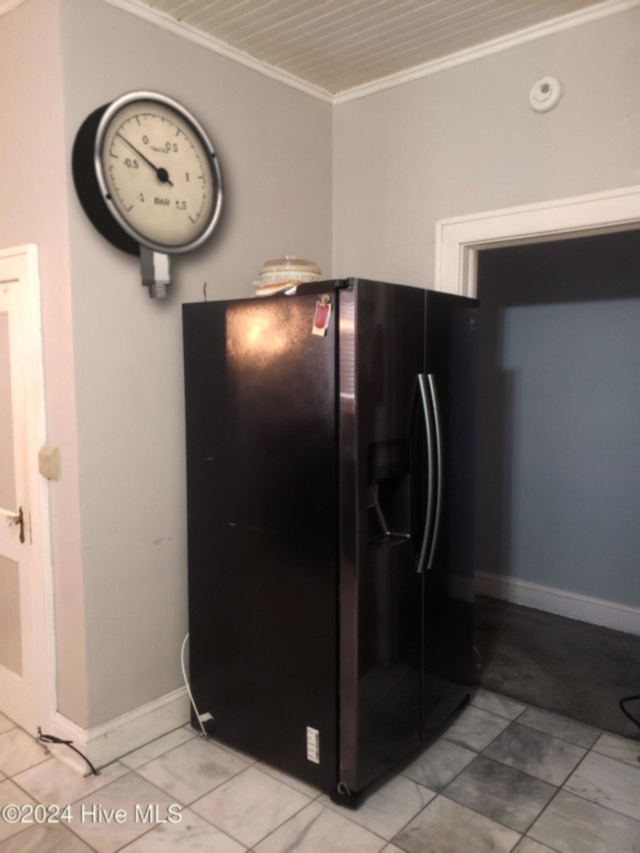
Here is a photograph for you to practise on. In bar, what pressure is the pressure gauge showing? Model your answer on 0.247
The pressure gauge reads -0.3
